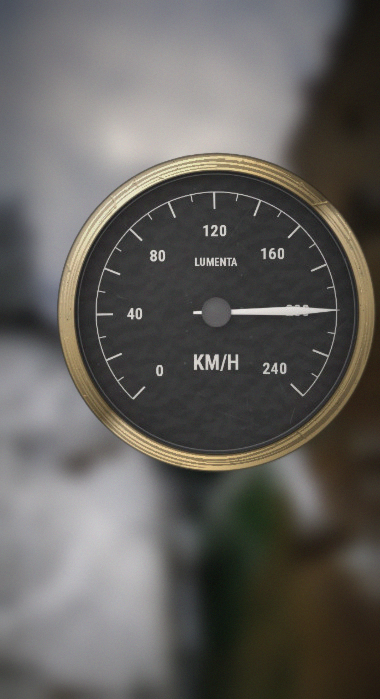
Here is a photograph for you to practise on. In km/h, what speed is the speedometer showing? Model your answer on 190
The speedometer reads 200
